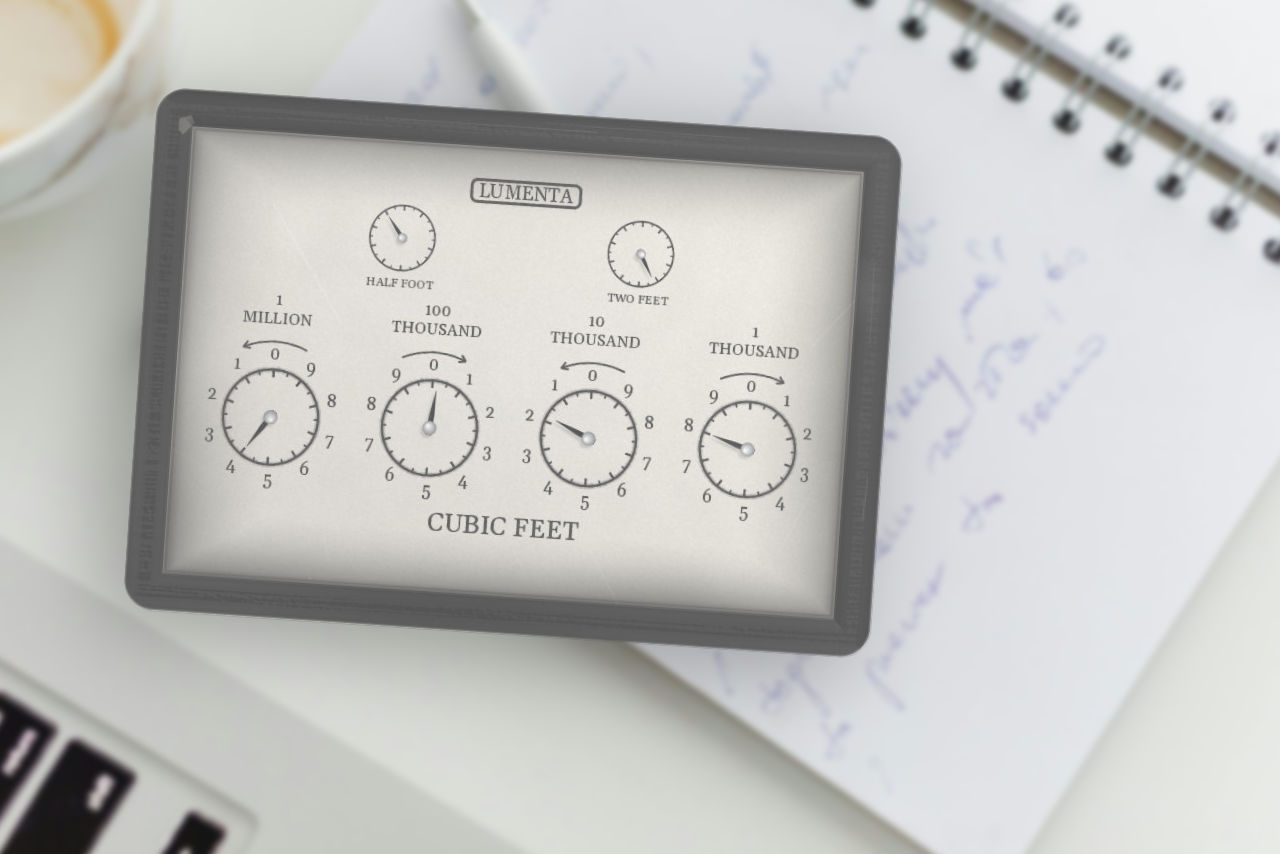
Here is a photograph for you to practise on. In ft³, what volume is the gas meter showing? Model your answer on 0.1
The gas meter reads 401800
